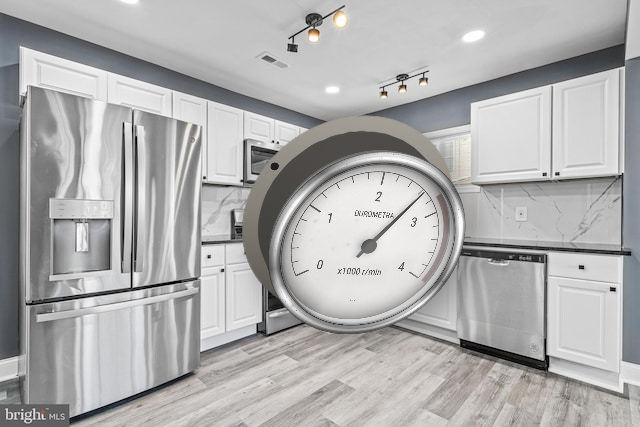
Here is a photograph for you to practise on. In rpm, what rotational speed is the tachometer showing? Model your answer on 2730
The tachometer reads 2600
